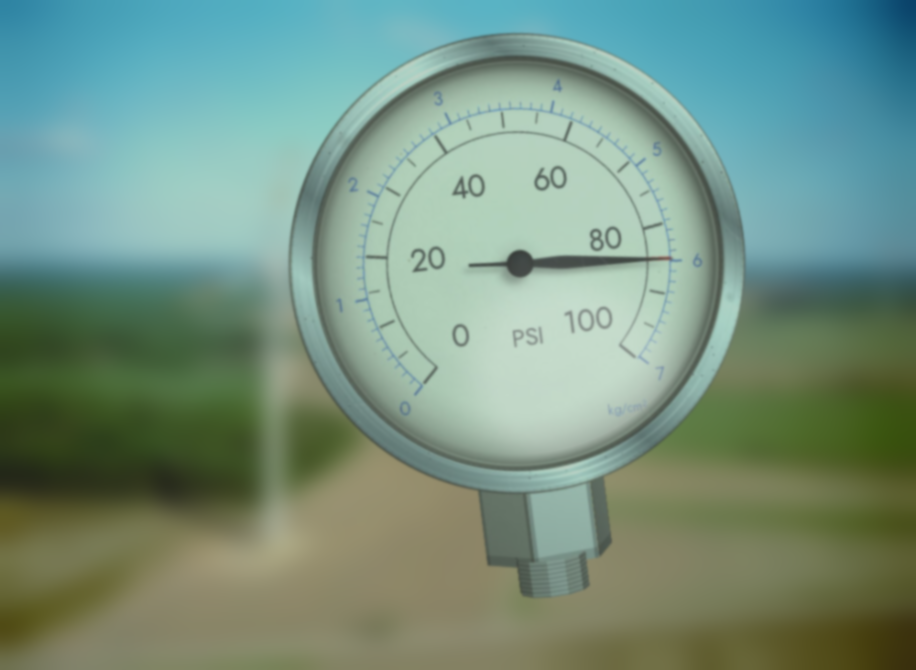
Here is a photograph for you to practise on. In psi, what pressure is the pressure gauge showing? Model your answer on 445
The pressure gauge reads 85
